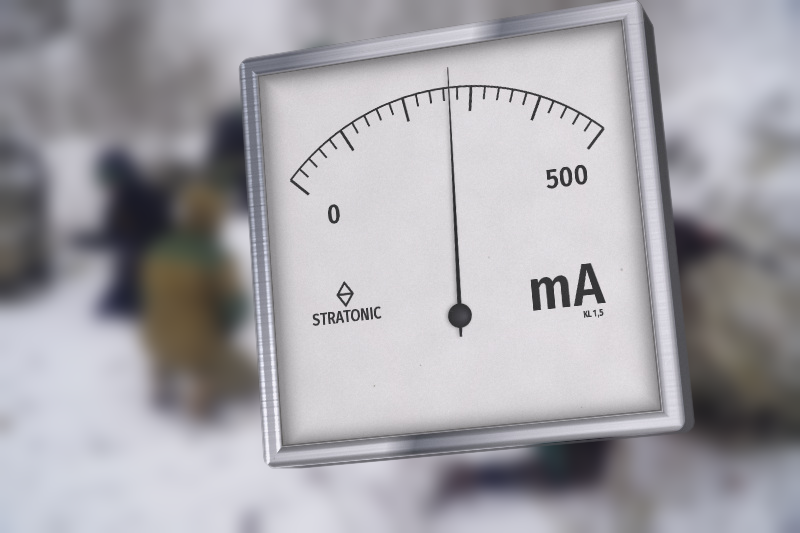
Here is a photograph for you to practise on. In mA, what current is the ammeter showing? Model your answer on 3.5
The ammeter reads 270
